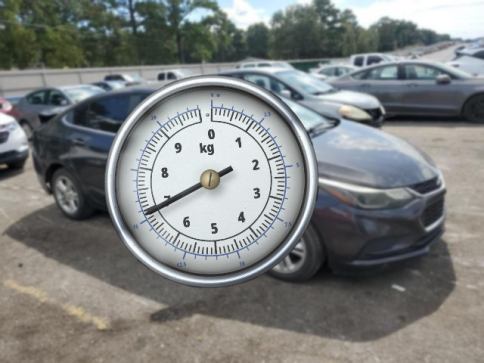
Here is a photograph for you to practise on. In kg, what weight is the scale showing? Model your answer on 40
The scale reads 6.9
